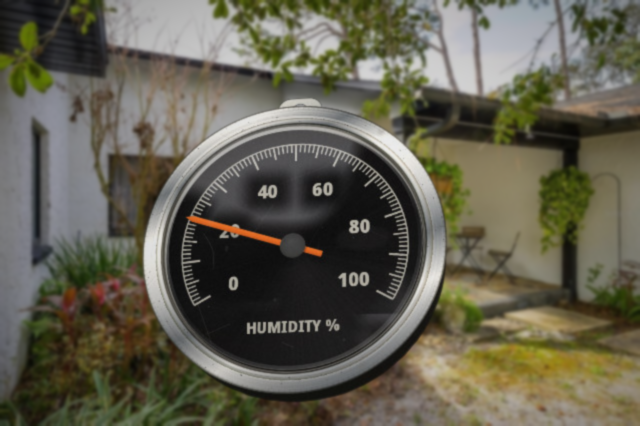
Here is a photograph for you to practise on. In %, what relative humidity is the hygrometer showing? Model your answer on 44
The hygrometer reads 20
